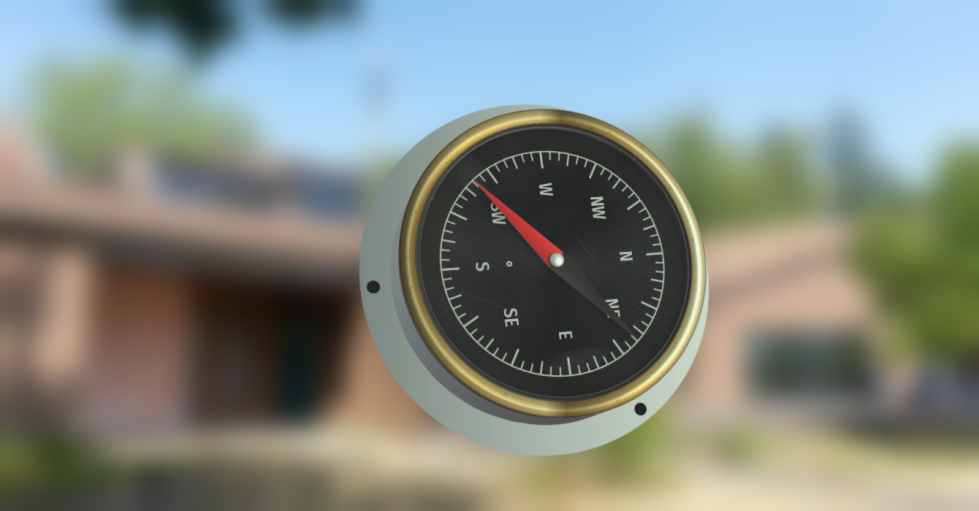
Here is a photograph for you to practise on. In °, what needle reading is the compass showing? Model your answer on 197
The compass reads 230
